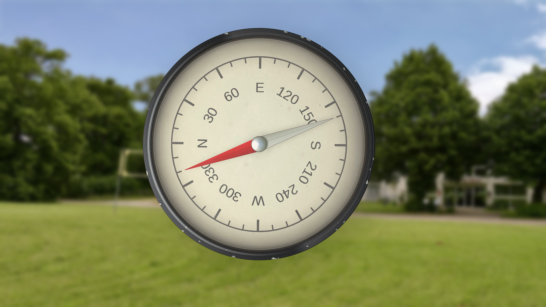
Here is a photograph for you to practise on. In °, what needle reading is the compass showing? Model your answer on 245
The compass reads 340
